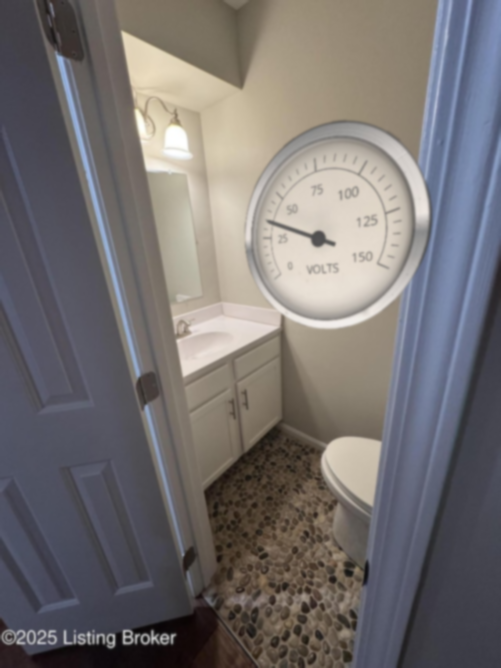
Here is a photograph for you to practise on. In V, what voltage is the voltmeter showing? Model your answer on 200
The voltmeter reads 35
